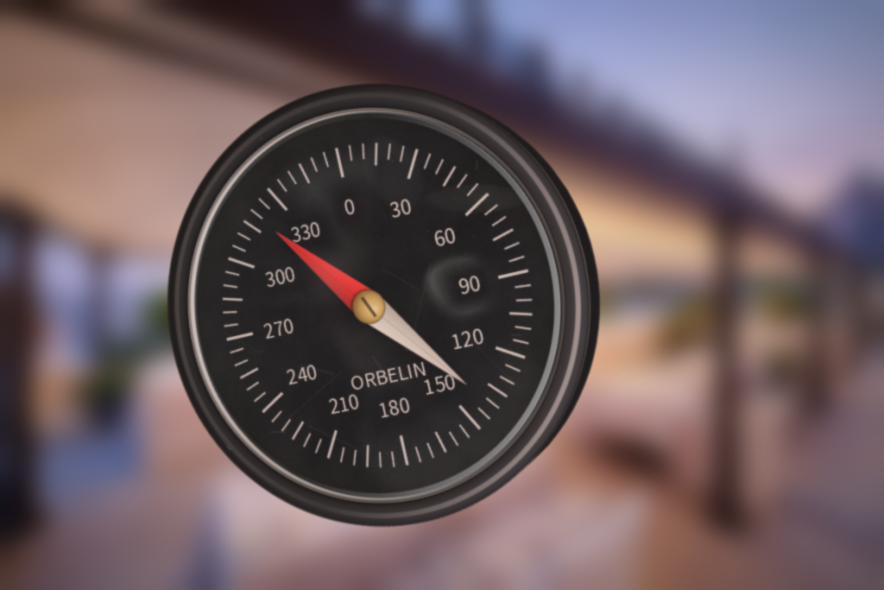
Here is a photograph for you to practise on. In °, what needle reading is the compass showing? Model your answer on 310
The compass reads 320
